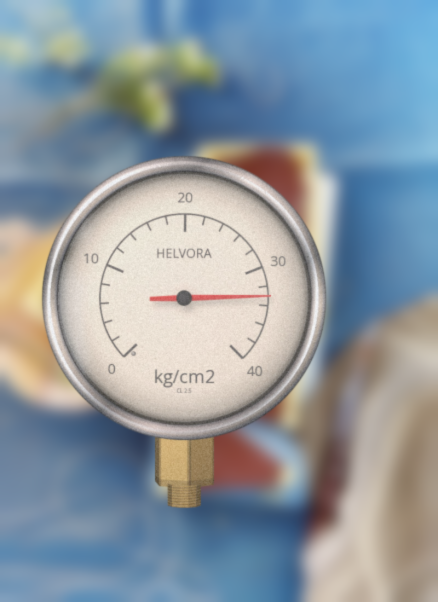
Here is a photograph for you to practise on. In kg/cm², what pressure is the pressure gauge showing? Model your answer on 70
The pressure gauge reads 33
